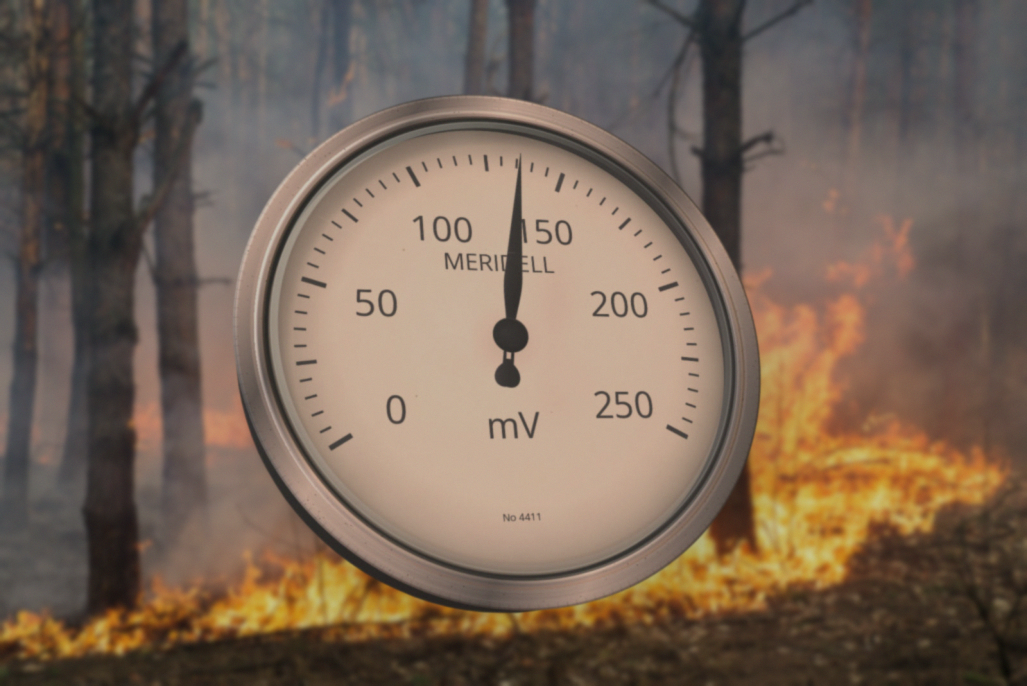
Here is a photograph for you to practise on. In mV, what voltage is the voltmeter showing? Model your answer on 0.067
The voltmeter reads 135
